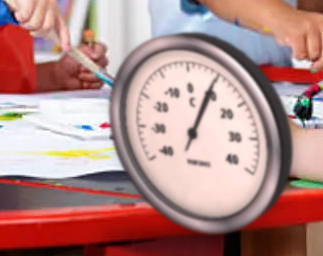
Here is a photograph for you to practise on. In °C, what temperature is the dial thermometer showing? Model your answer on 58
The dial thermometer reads 10
